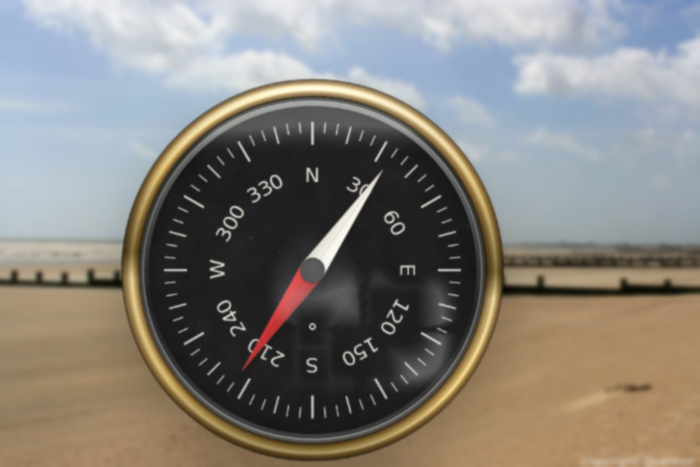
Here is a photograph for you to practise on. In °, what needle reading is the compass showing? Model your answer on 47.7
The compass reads 215
